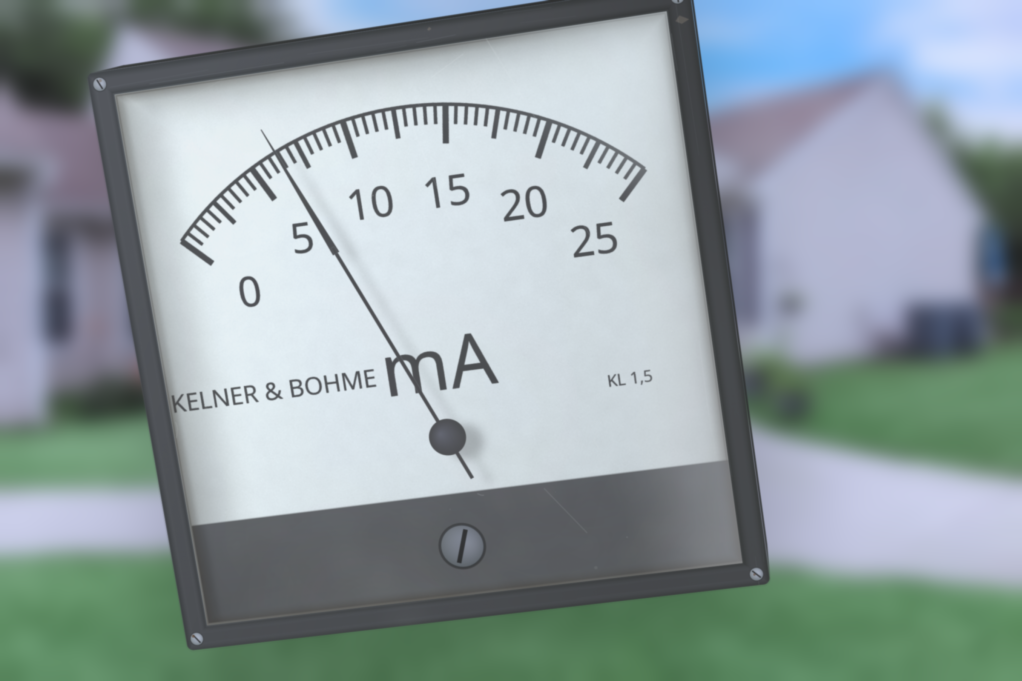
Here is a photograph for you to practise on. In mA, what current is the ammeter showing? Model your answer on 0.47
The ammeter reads 6.5
